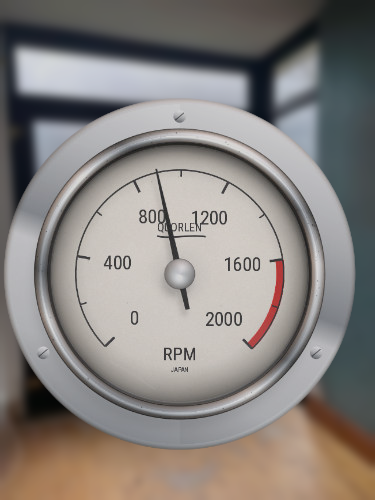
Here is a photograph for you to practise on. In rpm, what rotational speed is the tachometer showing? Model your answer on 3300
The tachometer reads 900
